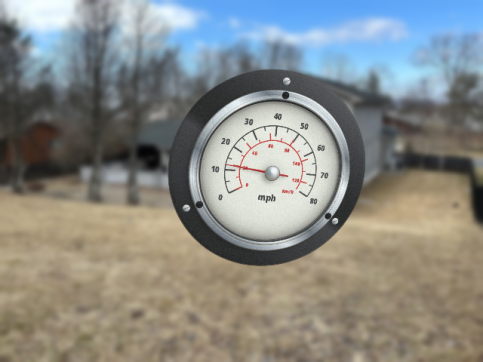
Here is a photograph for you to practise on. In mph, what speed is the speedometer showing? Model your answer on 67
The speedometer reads 12.5
